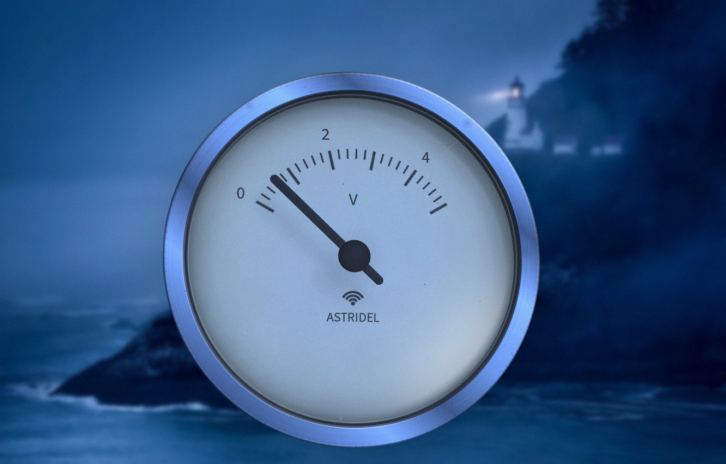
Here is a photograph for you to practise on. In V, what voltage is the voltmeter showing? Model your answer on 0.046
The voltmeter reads 0.6
